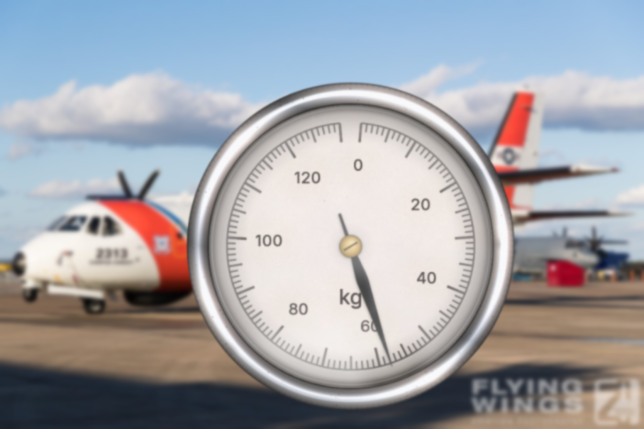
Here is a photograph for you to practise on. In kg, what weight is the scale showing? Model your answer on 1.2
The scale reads 58
